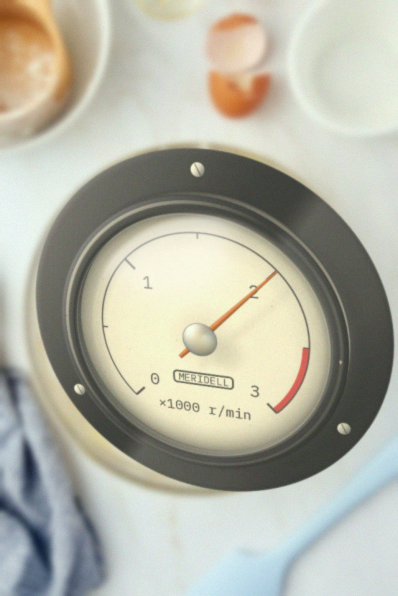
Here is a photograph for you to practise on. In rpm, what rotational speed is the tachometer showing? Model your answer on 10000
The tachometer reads 2000
